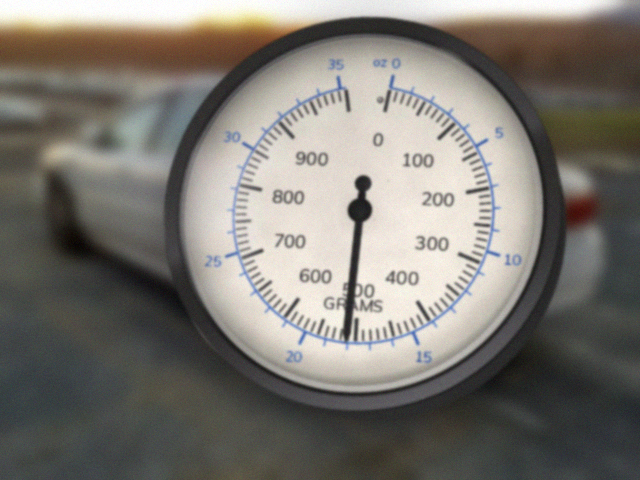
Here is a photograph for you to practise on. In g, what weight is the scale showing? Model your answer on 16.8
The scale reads 510
